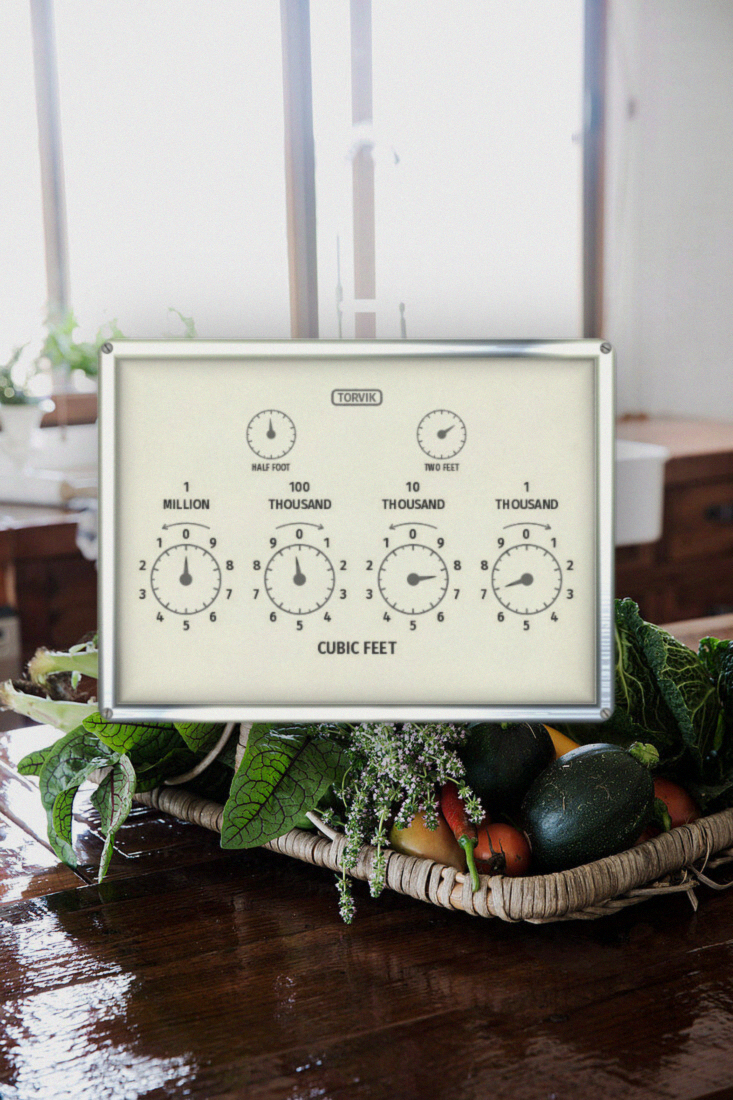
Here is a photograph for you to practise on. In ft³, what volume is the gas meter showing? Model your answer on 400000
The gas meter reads 997700
